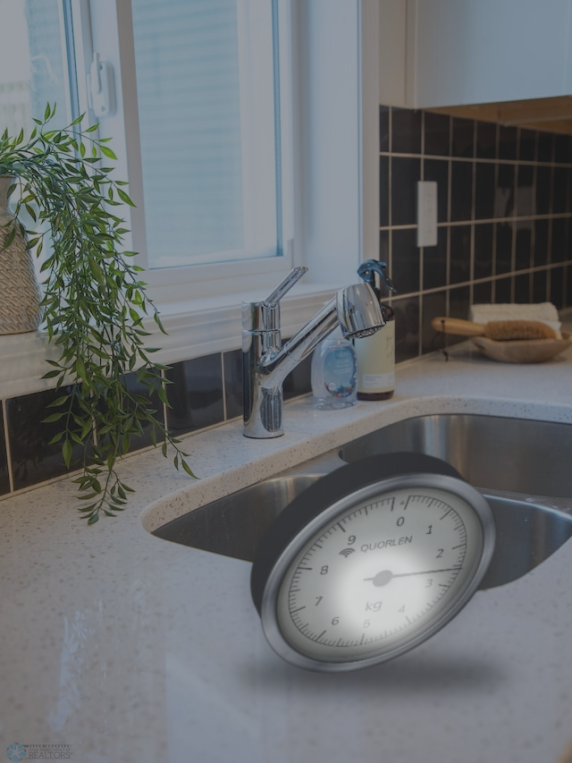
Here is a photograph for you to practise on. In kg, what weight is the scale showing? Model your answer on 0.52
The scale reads 2.5
